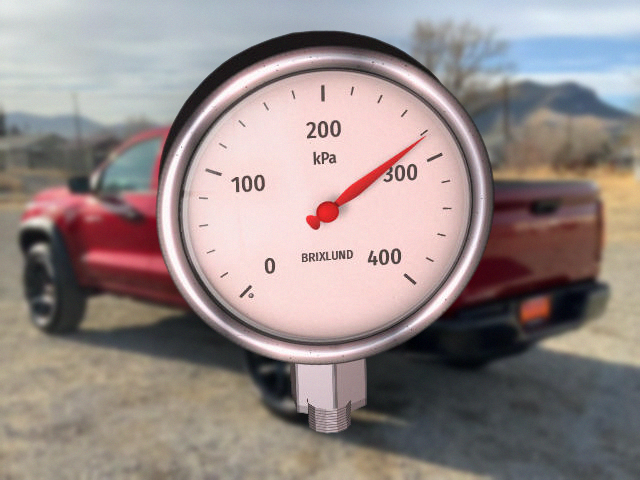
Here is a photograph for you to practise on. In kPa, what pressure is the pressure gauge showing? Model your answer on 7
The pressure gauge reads 280
